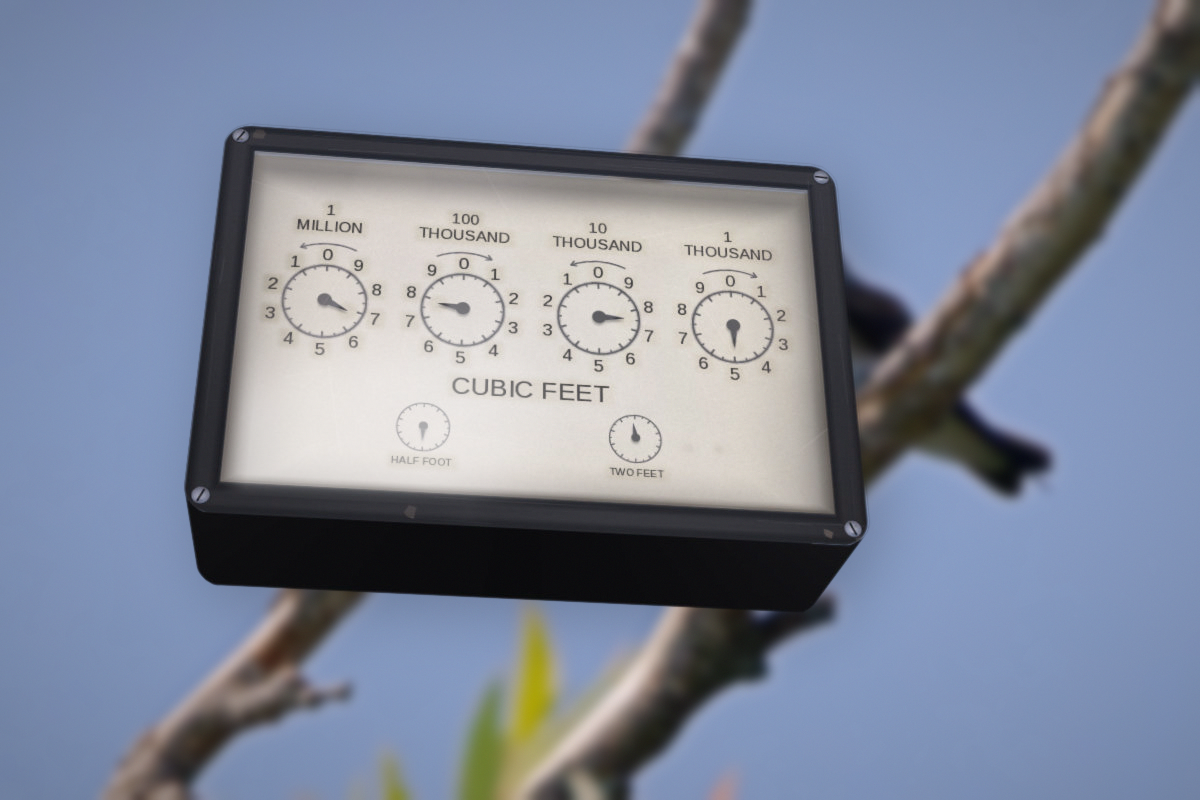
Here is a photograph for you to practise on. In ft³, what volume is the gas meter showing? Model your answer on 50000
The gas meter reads 677500
